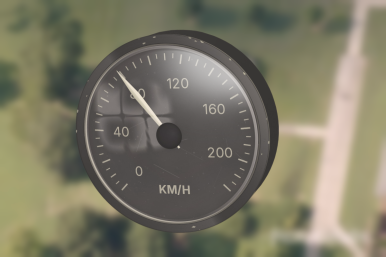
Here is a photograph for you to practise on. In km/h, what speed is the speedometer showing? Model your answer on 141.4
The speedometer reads 80
